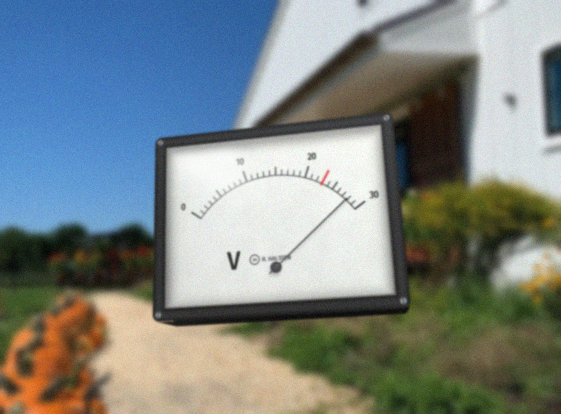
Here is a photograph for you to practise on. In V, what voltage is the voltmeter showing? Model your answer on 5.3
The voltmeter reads 28
